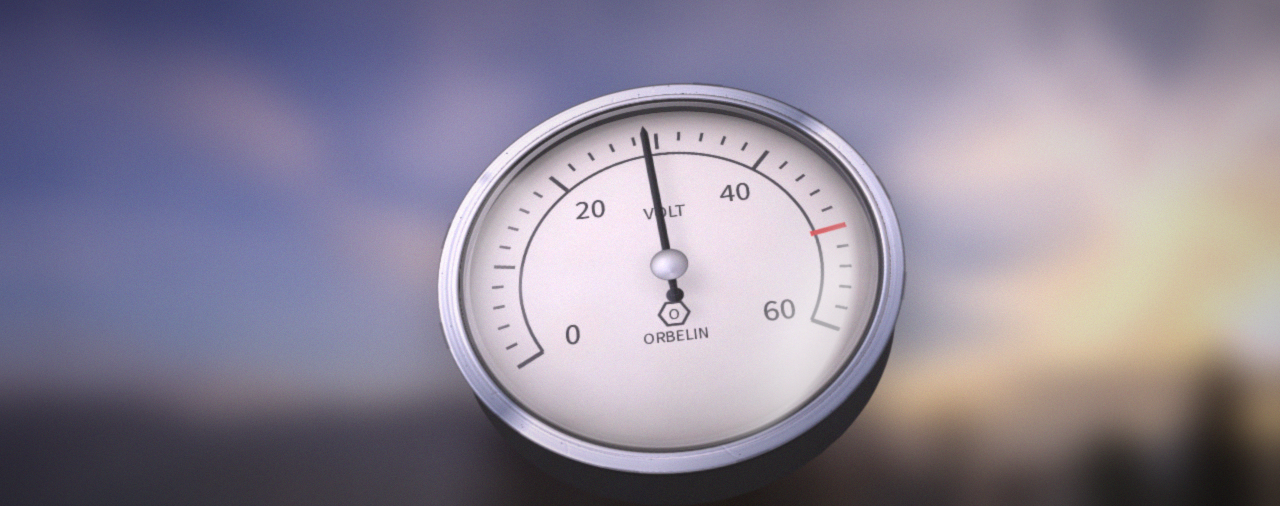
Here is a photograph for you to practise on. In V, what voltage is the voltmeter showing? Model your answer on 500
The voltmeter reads 29
